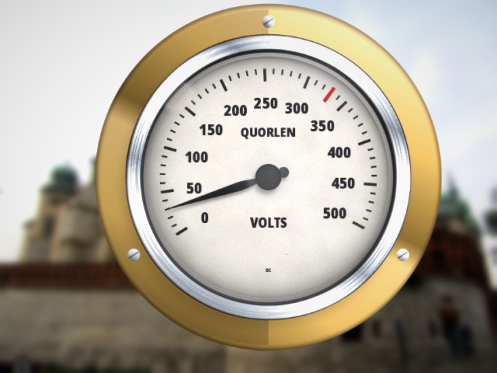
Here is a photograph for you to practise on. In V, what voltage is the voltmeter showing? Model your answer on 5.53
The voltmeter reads 30
